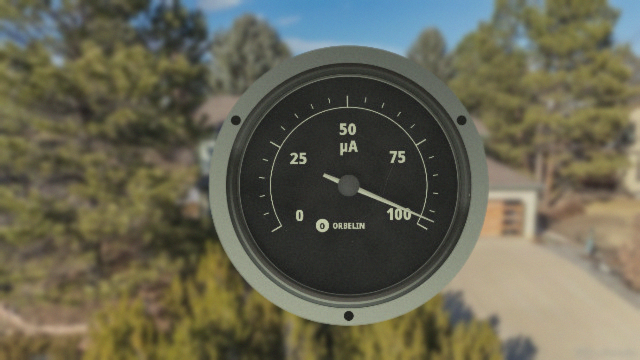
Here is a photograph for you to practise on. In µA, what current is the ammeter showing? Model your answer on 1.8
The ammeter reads 97.5
